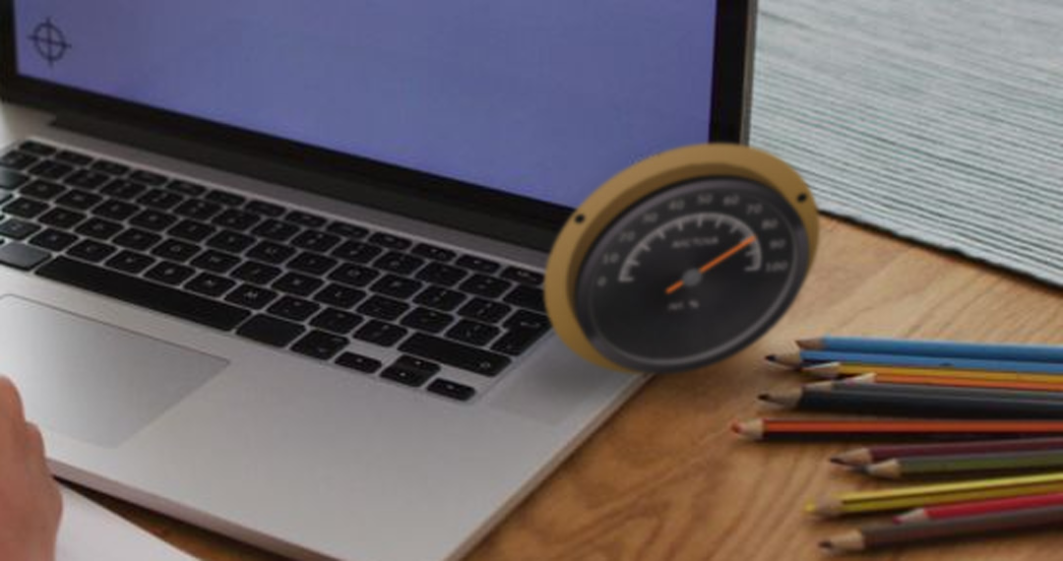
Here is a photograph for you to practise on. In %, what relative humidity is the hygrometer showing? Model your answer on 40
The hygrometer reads 80
